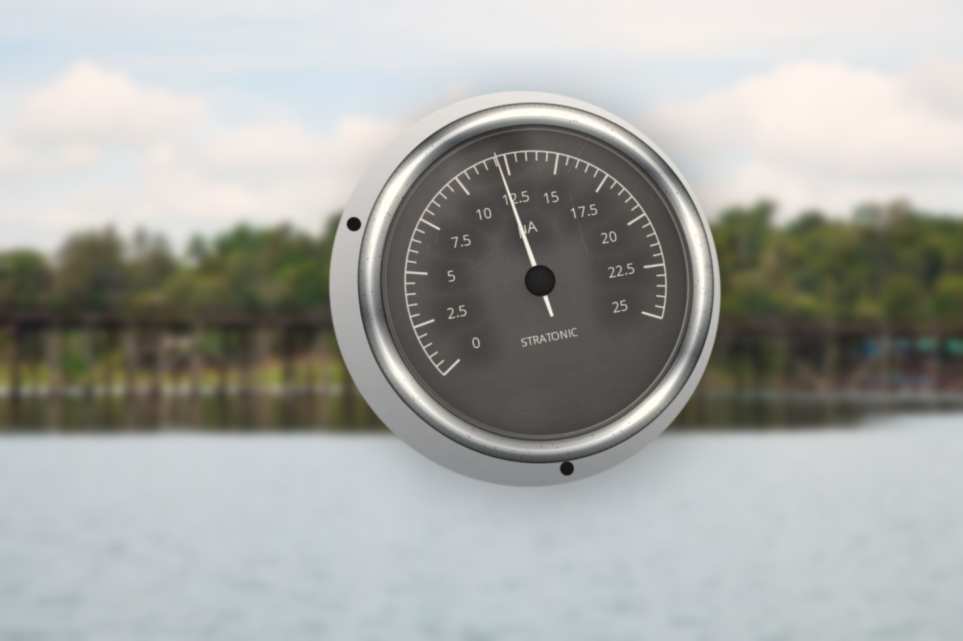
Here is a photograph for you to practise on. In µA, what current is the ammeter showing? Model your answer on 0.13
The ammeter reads 12
